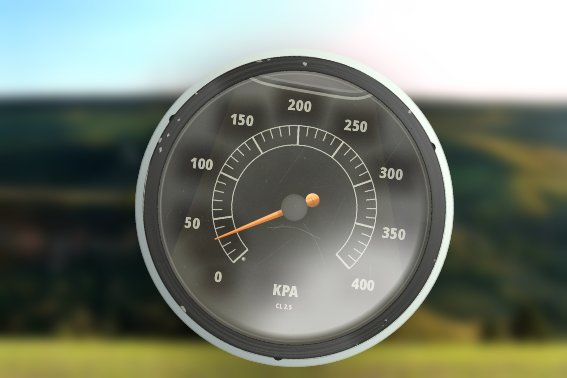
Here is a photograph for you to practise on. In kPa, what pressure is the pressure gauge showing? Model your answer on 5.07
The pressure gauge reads 30
